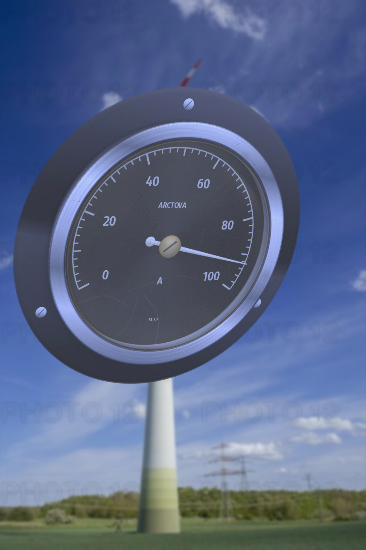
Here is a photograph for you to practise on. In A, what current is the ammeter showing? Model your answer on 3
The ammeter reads 92
